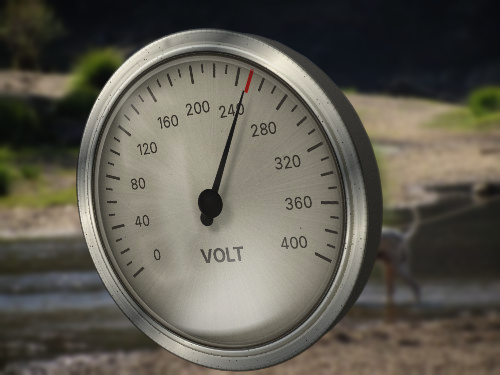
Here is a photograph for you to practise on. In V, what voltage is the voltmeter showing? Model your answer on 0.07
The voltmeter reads 250
